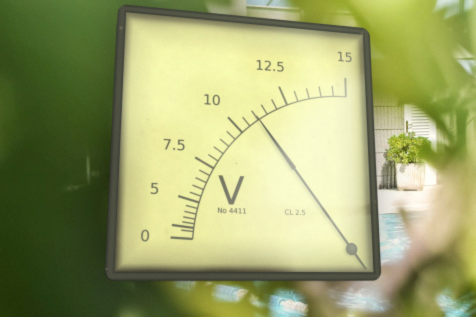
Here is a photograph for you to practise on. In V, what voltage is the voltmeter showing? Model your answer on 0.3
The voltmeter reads 11
